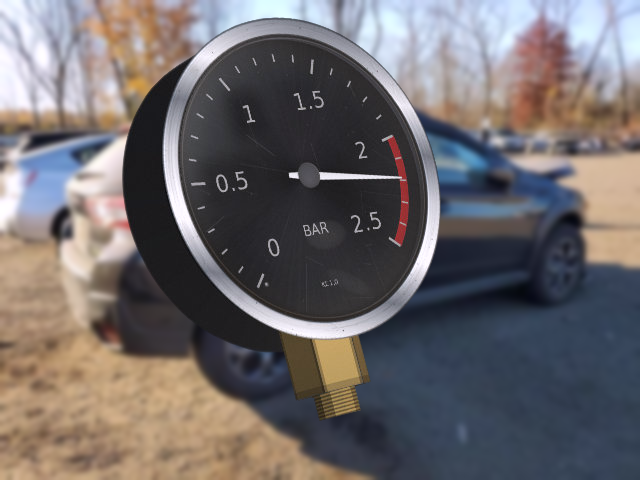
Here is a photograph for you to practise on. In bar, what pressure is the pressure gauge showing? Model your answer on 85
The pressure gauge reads 2.2
